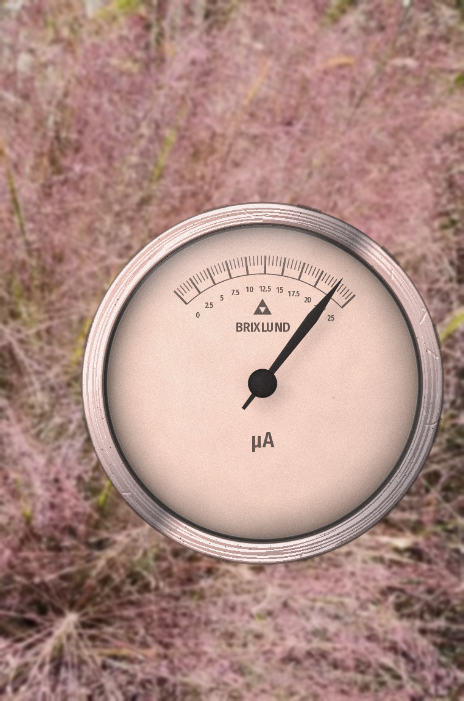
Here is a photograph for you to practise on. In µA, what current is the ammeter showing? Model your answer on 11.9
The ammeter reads 22.5
